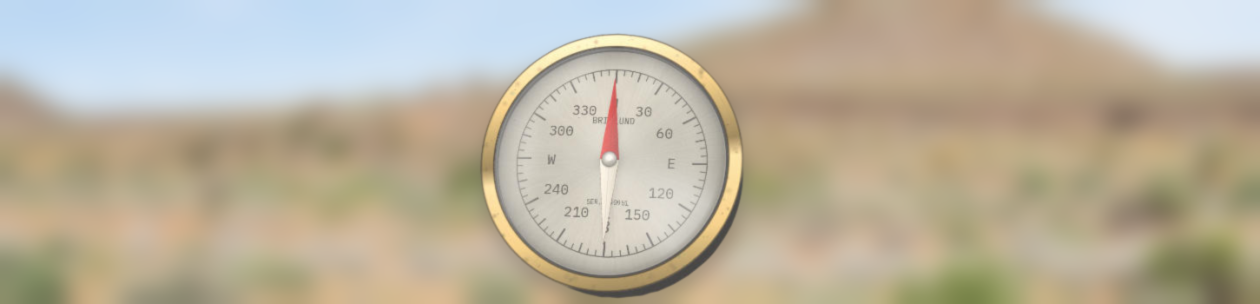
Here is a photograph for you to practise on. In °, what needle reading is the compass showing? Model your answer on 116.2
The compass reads 0
